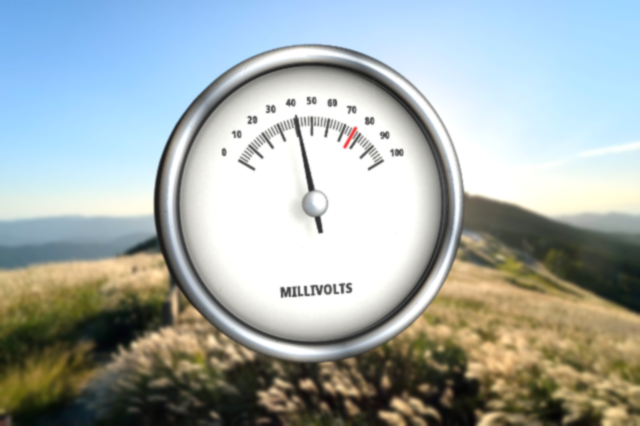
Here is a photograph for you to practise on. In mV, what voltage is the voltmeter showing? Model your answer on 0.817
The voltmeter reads 40
